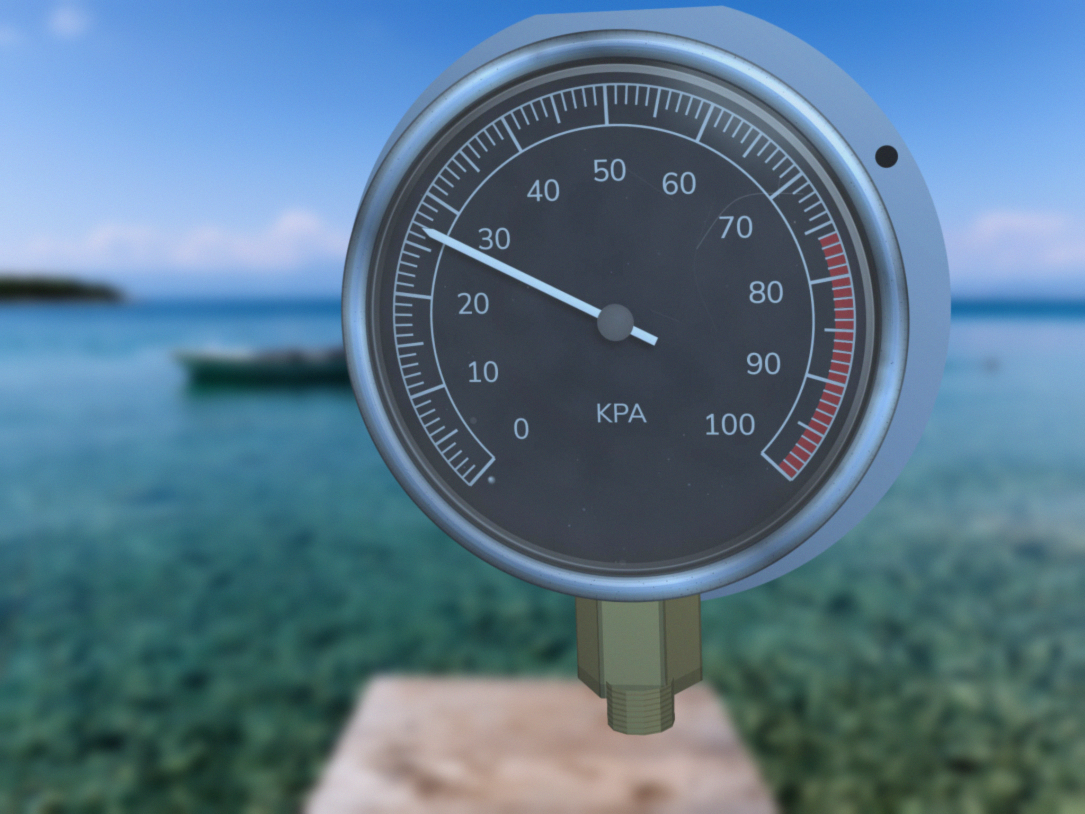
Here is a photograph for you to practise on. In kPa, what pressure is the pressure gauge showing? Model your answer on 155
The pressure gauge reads 27
